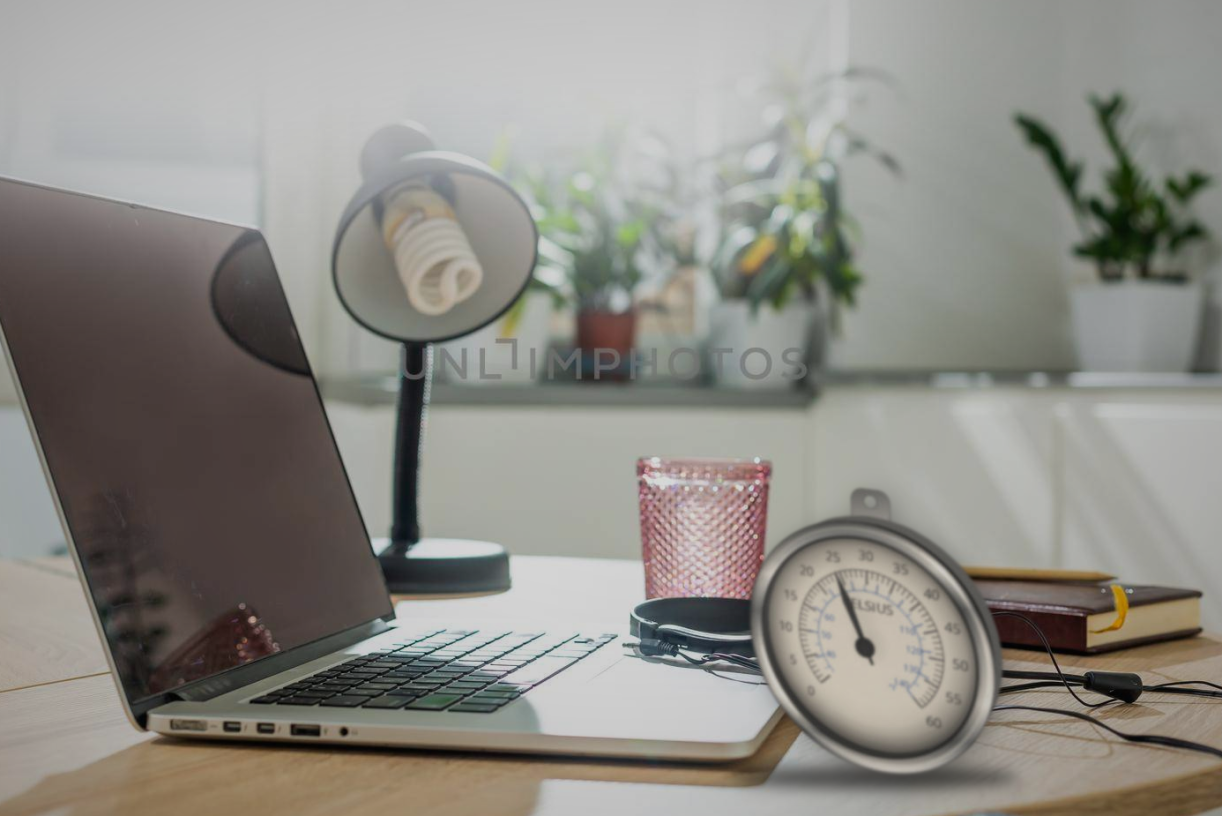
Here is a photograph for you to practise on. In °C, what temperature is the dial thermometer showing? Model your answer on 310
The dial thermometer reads 25
